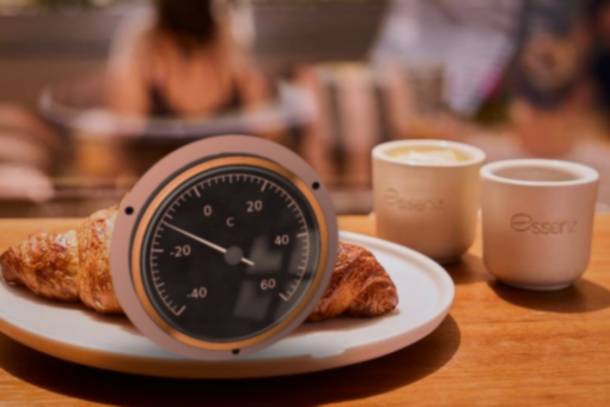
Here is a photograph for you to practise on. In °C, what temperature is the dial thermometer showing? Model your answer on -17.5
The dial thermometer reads -12
